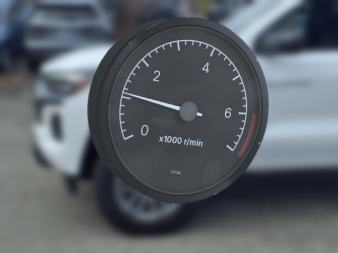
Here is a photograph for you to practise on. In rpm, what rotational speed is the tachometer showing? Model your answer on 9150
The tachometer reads 1100
